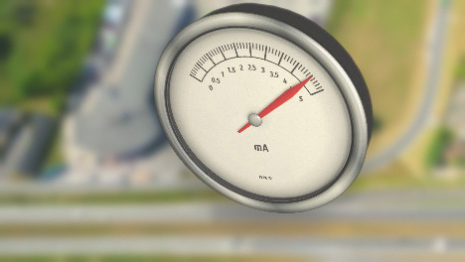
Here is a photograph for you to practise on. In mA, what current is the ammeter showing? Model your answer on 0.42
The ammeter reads 4.5
